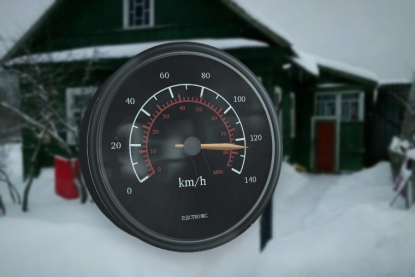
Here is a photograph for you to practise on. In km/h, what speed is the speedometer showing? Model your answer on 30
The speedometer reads 125
